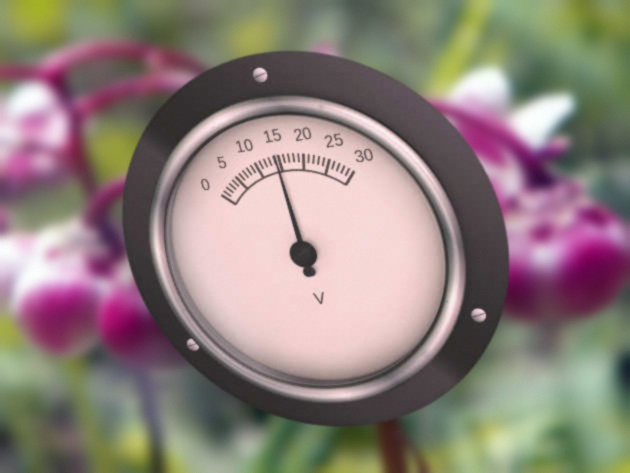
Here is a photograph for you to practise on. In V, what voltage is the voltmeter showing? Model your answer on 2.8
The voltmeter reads 15
